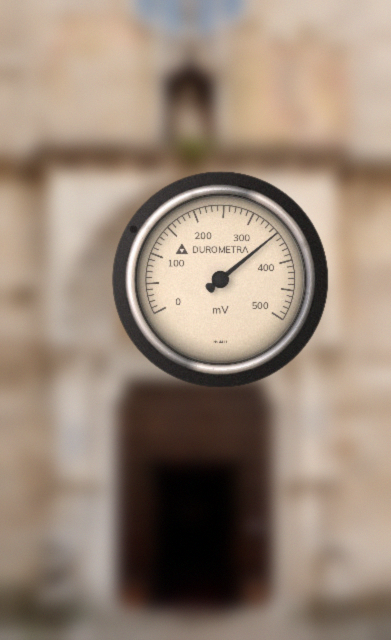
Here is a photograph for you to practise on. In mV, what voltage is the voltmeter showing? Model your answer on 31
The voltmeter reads 350
